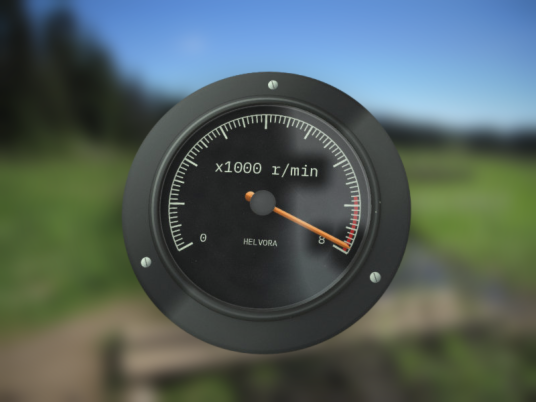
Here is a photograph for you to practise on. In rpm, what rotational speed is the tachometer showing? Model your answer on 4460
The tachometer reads 7900
